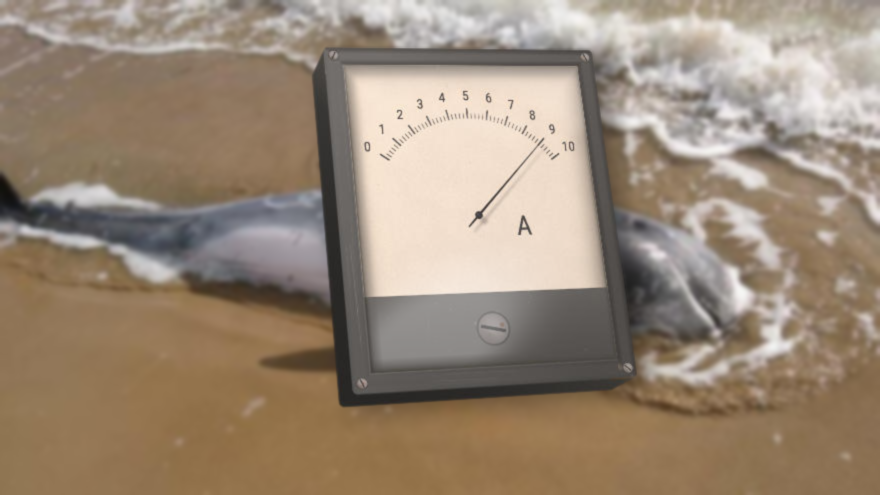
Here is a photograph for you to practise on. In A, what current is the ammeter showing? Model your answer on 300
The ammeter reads 9
